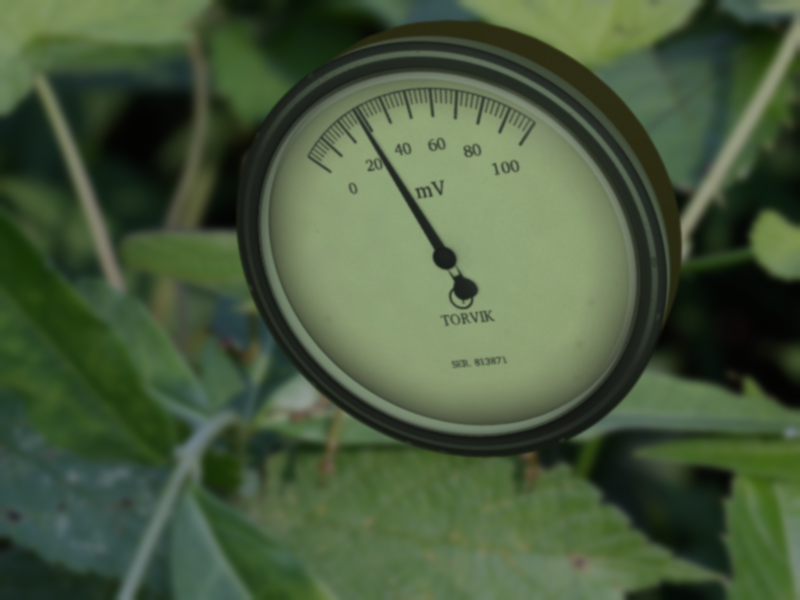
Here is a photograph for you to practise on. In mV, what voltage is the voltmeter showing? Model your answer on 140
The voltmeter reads 30
